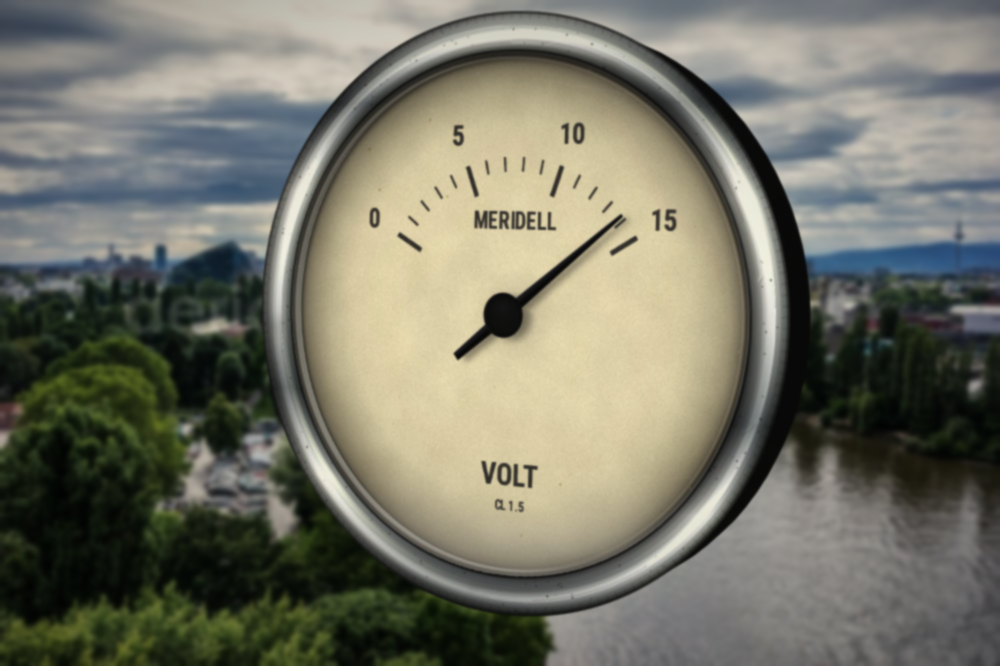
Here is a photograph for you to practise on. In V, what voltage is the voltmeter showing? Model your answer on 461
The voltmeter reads 14
